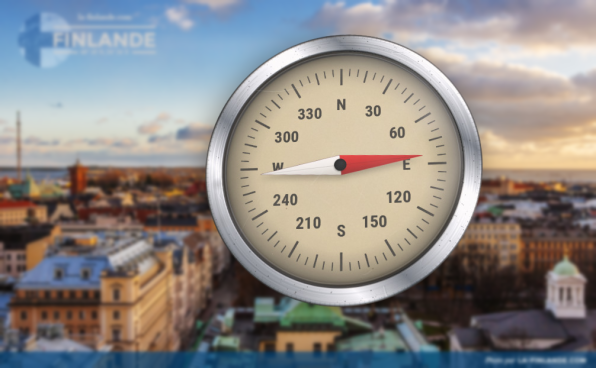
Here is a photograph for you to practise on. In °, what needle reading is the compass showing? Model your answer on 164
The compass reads 85
